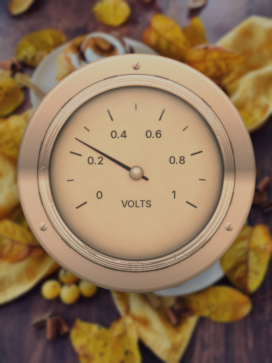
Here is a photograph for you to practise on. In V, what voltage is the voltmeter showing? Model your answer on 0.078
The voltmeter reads 0.25
